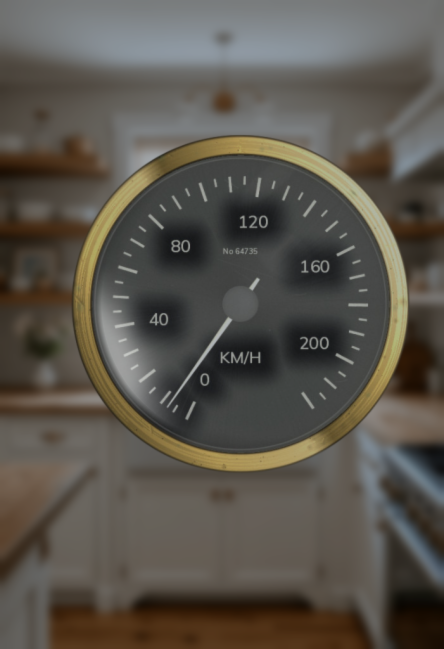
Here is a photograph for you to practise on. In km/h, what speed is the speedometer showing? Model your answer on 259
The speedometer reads 7.5
